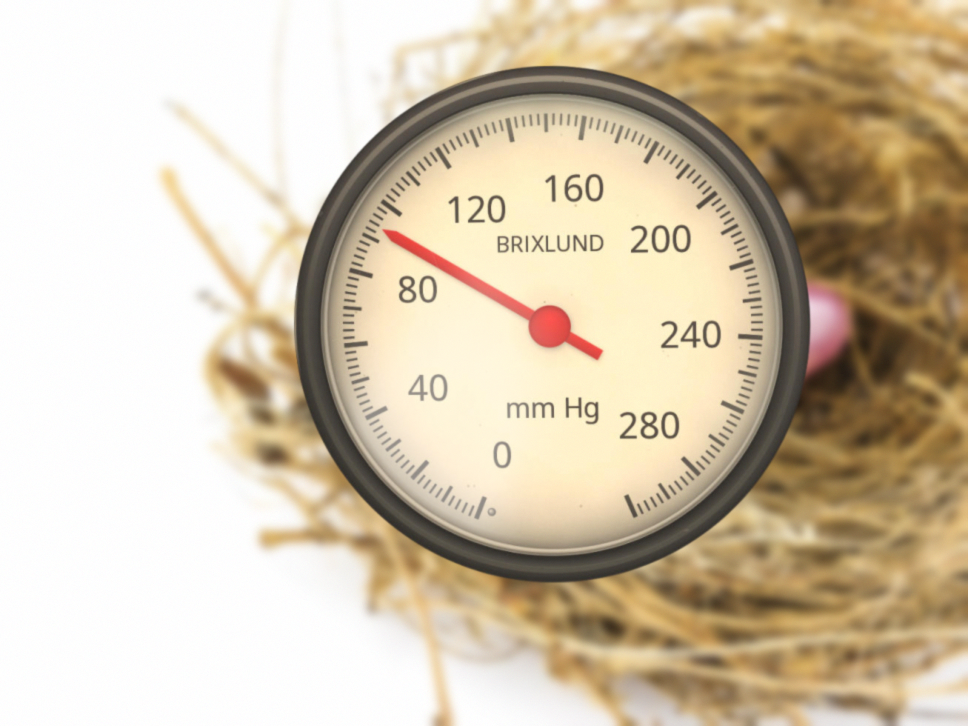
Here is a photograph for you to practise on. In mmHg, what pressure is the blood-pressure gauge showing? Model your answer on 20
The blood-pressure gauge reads 94
